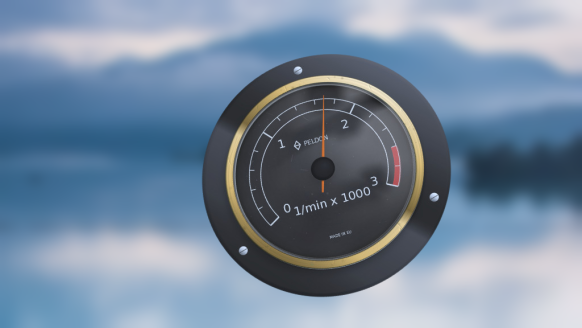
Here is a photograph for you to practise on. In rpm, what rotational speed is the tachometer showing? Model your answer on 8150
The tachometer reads 1700
